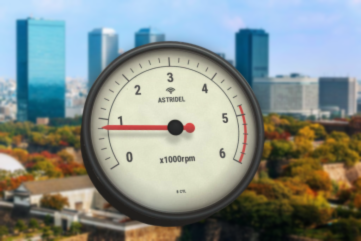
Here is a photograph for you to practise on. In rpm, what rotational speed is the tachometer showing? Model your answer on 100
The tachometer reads 800
